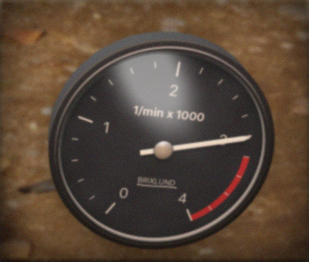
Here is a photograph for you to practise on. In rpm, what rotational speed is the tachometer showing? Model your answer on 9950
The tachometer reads 3000
